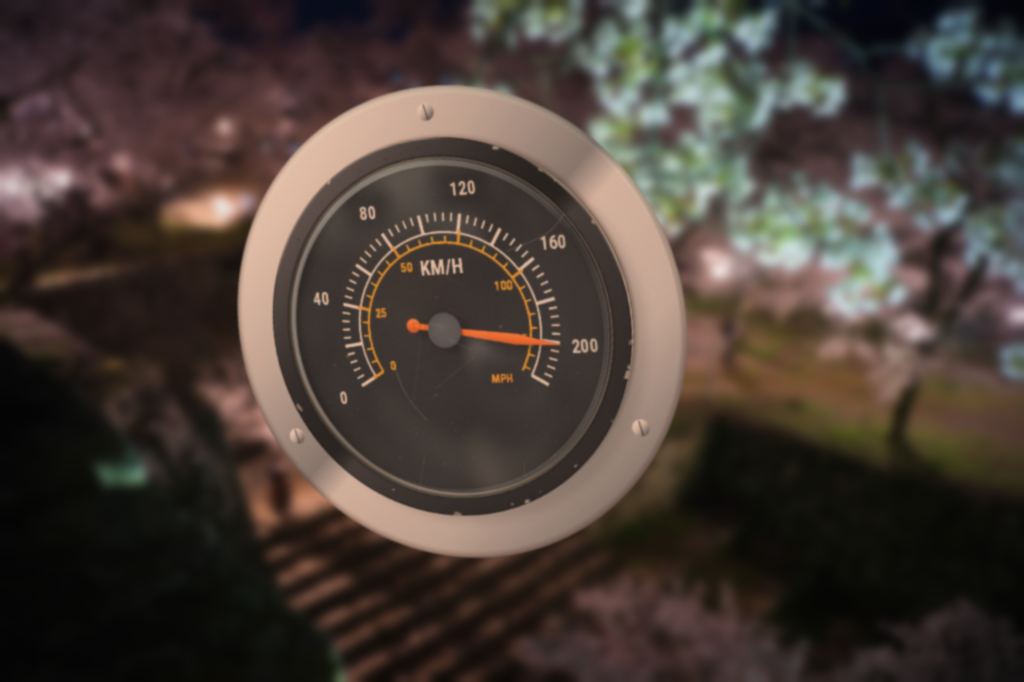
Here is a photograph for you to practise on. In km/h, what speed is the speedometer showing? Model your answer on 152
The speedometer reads 200
